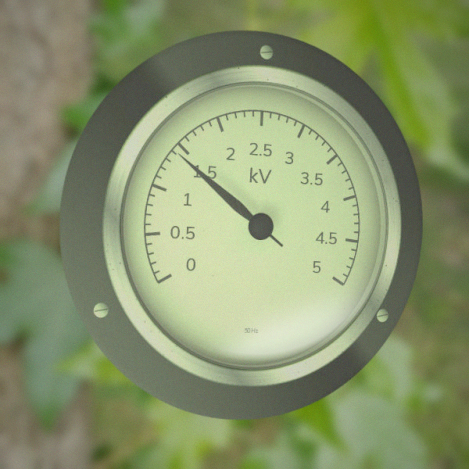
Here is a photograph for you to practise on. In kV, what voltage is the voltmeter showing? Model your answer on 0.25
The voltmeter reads 1.4
